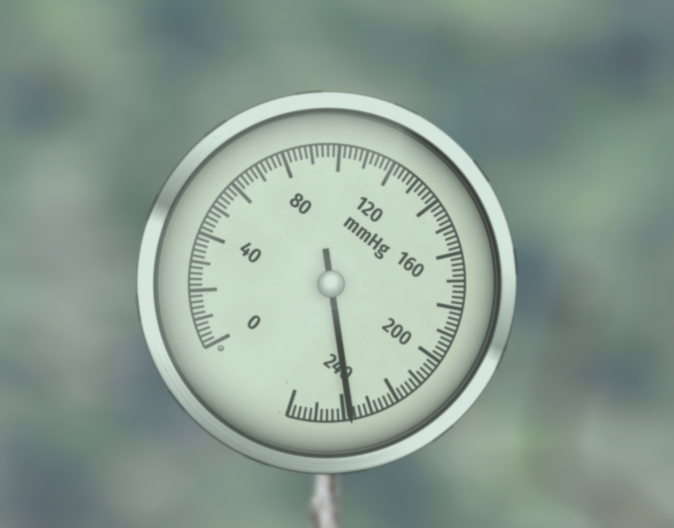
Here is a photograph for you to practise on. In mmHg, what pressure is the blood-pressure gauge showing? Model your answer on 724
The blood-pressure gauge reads 238
